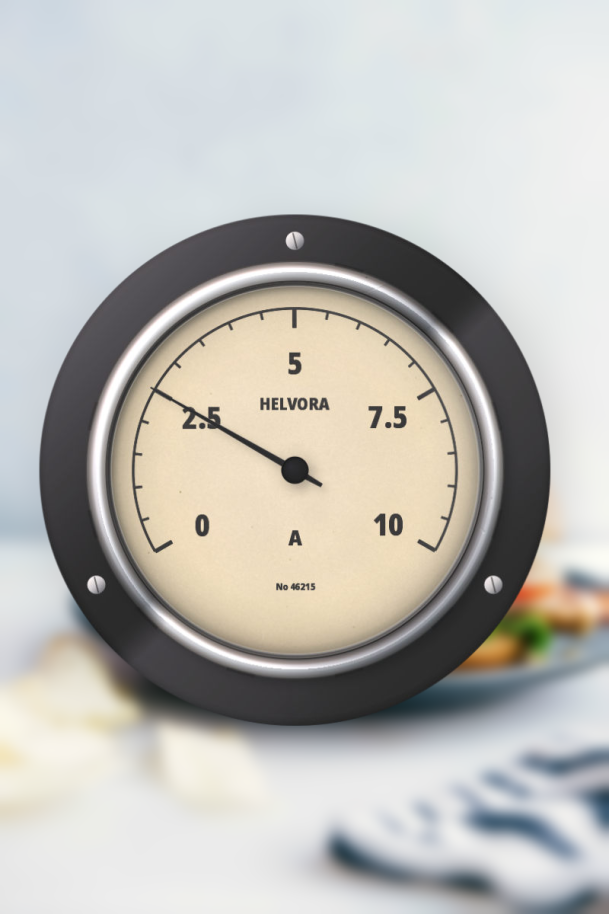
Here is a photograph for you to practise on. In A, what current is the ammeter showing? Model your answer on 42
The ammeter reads 2.5
